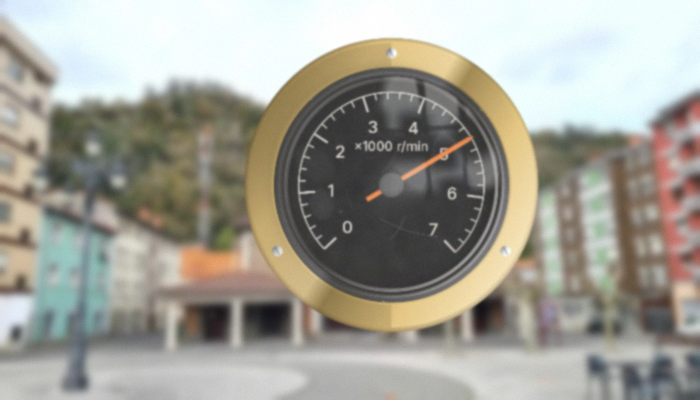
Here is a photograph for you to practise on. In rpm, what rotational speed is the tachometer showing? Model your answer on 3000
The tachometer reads 5000
